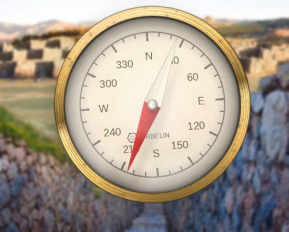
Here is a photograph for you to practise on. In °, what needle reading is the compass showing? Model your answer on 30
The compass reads 205
